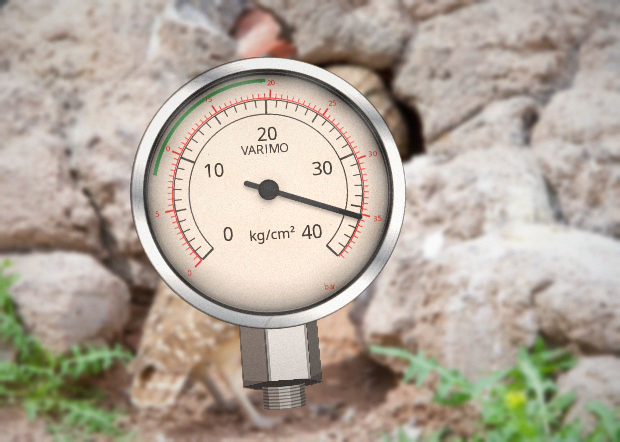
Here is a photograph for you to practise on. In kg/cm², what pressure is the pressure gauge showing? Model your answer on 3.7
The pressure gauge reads 36
